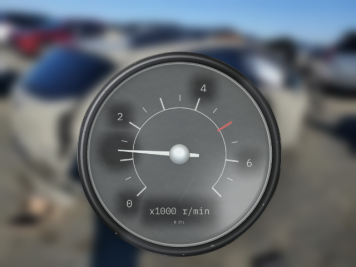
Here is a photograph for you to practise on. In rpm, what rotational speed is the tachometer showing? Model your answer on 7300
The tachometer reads 1250
